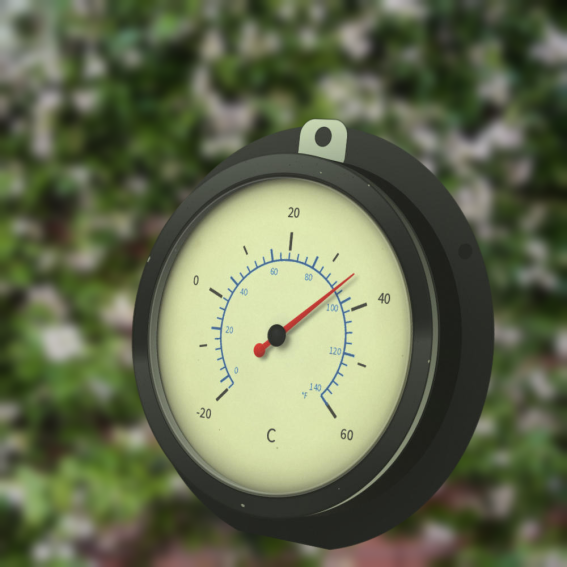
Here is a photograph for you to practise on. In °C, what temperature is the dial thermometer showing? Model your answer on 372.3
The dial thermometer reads 35
